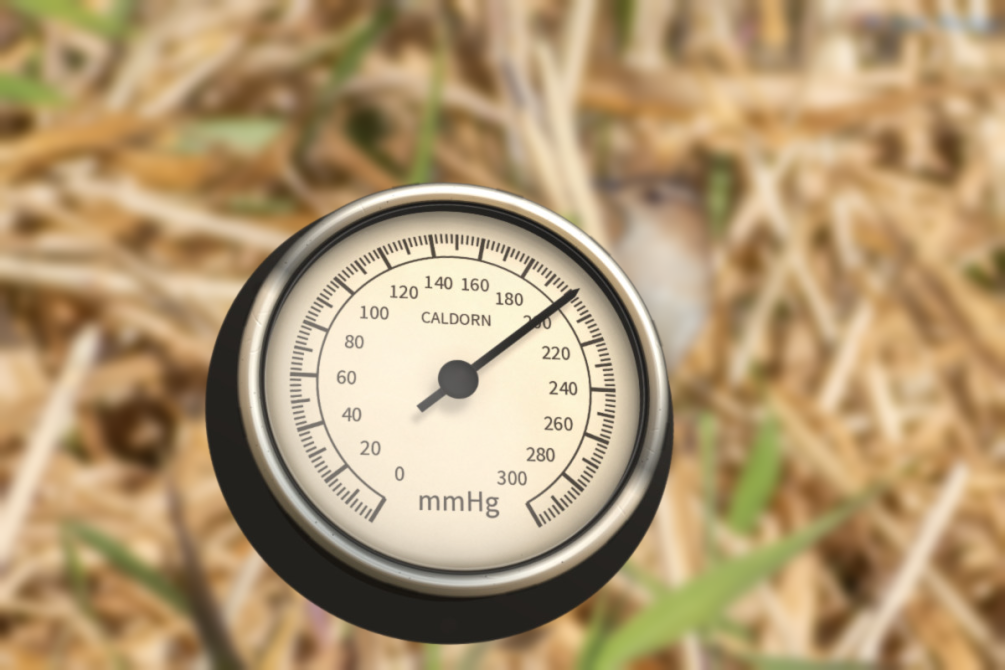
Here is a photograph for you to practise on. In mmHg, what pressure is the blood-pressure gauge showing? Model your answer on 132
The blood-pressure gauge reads 200
